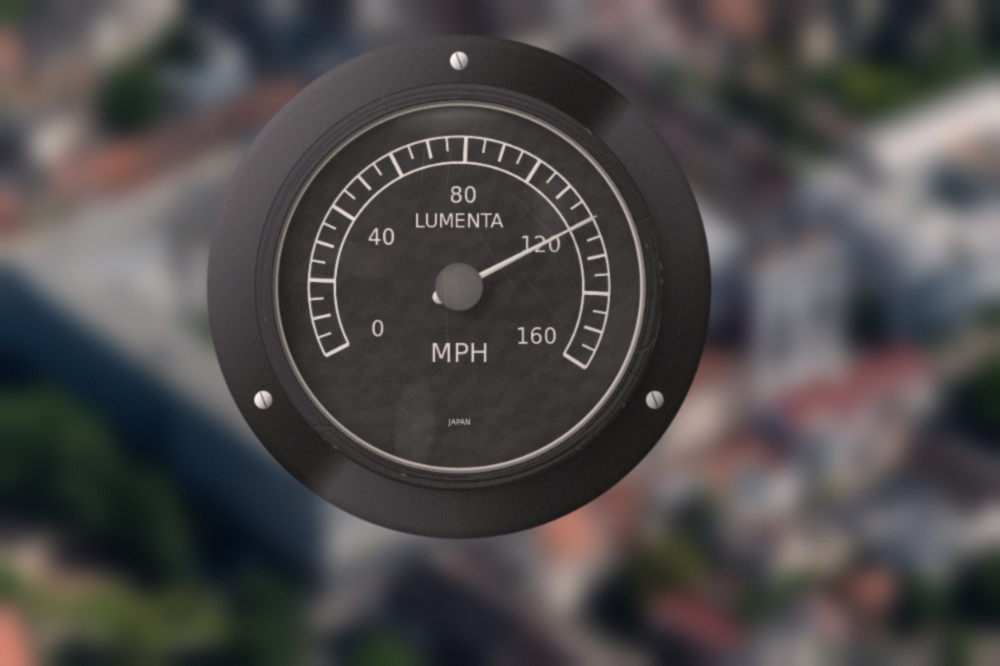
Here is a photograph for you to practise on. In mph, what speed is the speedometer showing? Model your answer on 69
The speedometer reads 120
